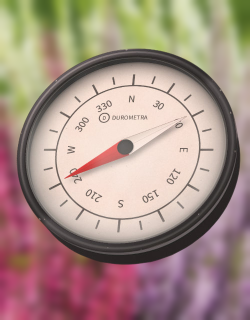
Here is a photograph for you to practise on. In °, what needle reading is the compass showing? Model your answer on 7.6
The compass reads 240
